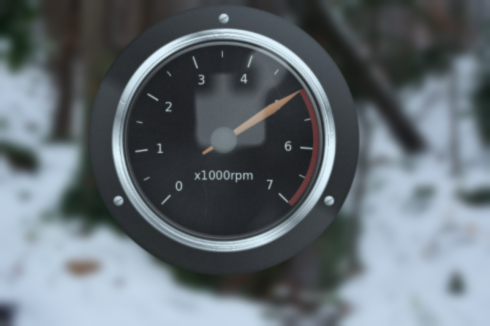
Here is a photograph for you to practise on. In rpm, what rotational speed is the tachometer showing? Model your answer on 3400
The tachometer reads 5000
